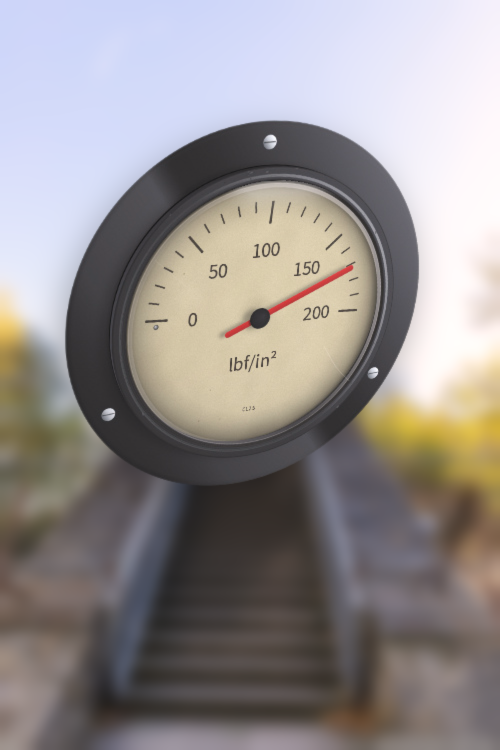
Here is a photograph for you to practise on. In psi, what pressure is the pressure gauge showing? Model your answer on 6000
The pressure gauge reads 170
